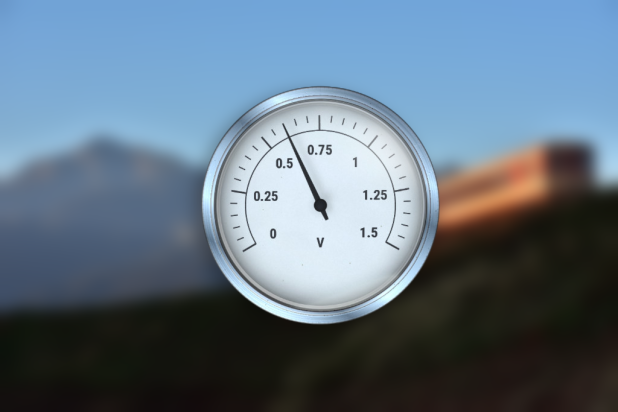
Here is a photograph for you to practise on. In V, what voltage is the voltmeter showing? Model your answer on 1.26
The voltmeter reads 0.6
